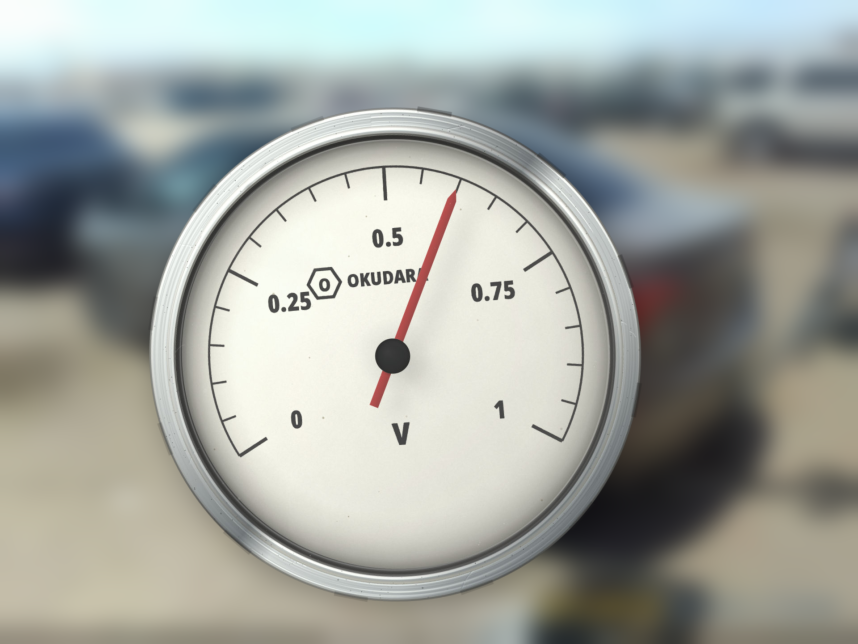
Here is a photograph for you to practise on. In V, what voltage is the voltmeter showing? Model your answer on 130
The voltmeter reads 0.6
